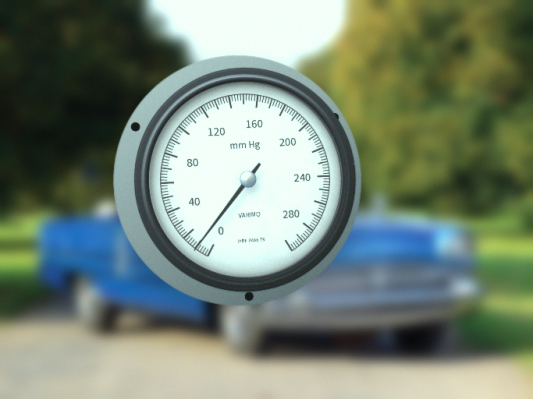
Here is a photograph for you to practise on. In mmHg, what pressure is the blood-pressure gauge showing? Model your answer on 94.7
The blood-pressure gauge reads 10
